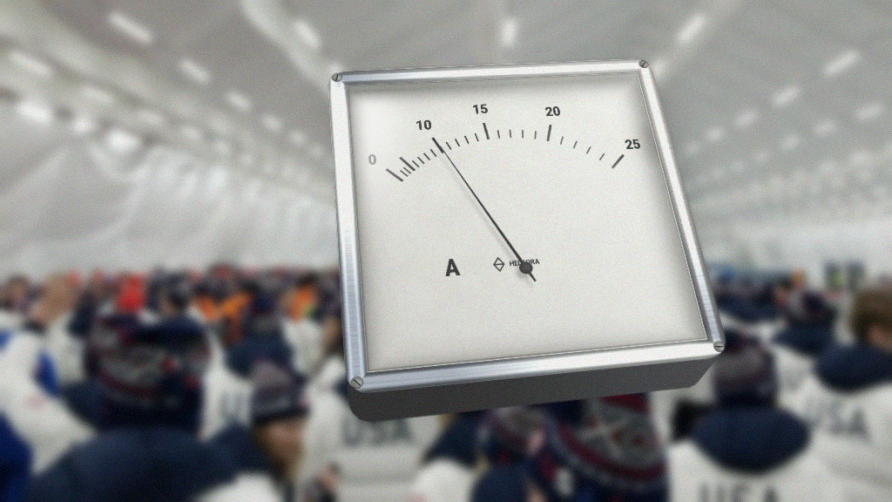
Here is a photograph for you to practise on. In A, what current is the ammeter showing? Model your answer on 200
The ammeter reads 10
